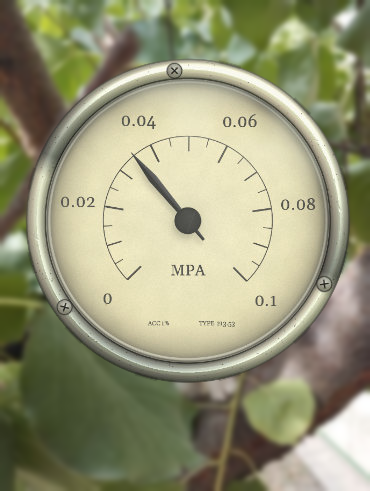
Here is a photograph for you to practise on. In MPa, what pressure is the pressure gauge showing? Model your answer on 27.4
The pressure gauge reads 0.035
